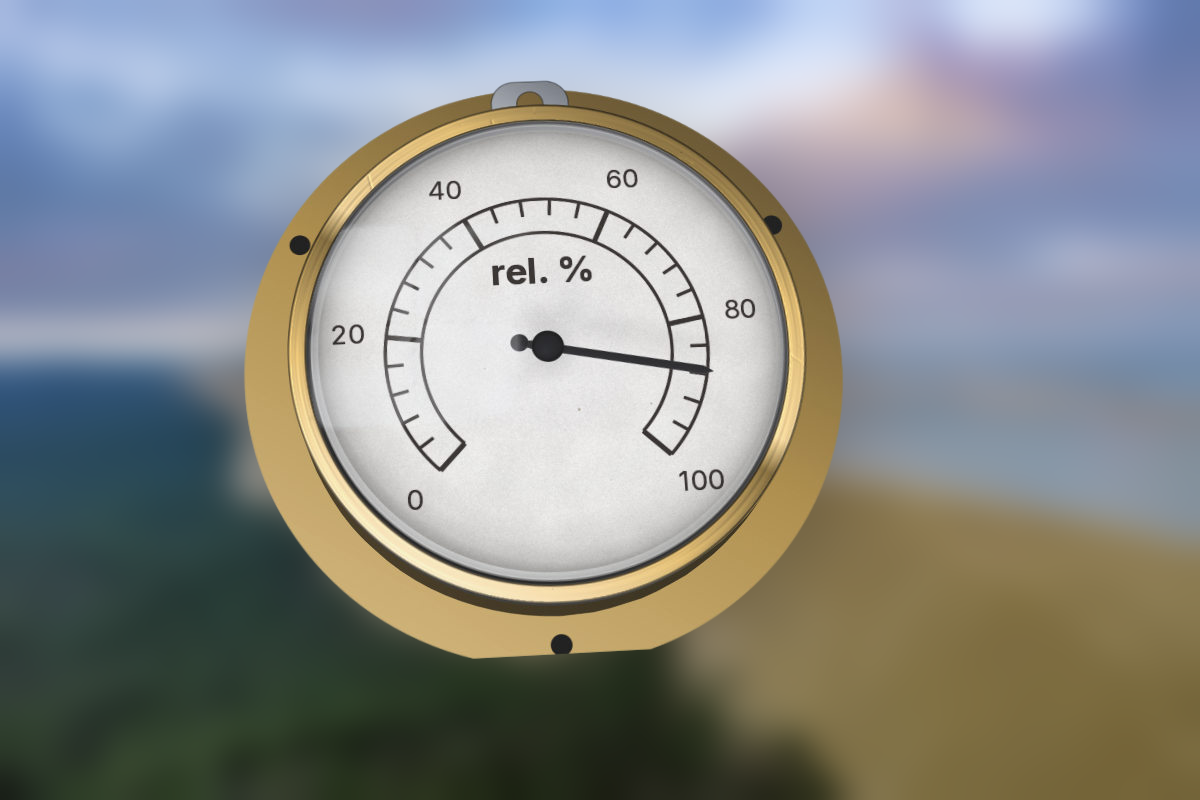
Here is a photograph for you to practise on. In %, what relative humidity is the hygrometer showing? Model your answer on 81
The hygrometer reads 88
